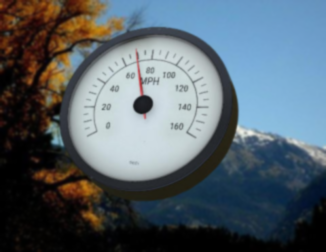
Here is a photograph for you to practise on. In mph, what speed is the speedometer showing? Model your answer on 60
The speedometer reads 70
